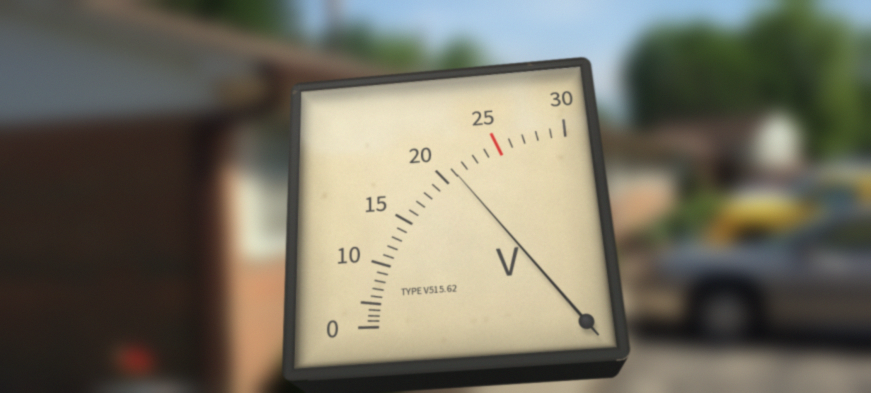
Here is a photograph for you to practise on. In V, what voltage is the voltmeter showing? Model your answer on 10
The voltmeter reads 21
